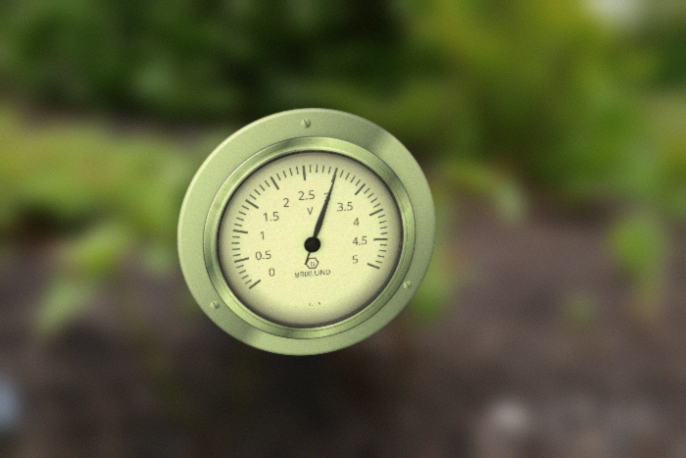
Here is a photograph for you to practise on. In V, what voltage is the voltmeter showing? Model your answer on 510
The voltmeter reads 3
